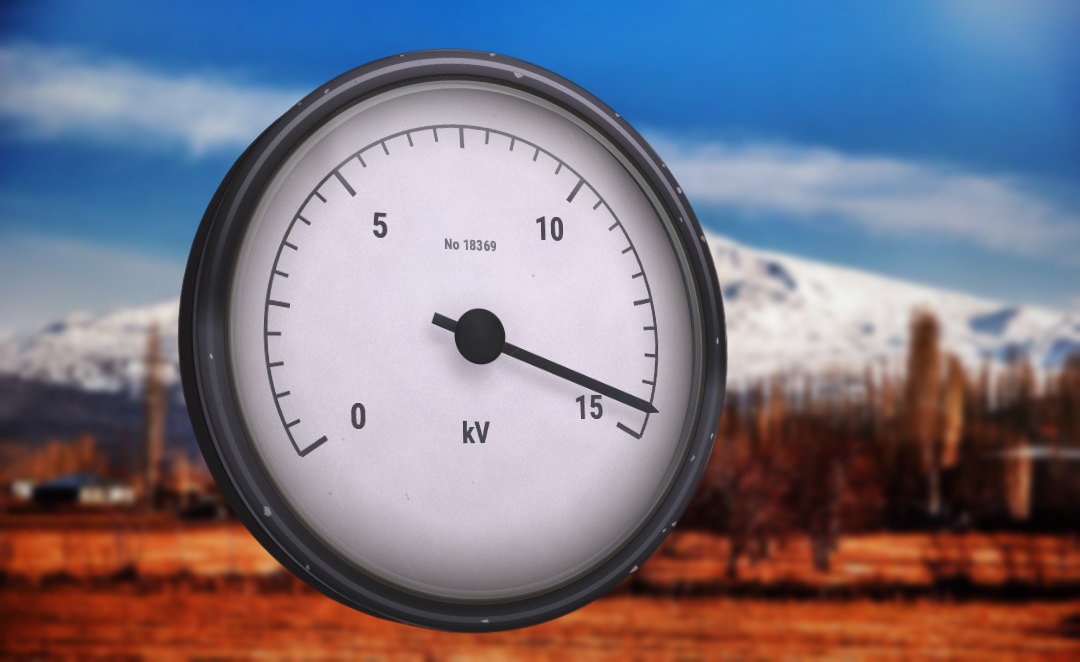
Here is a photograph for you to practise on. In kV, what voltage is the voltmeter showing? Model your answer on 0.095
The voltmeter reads 14.5
